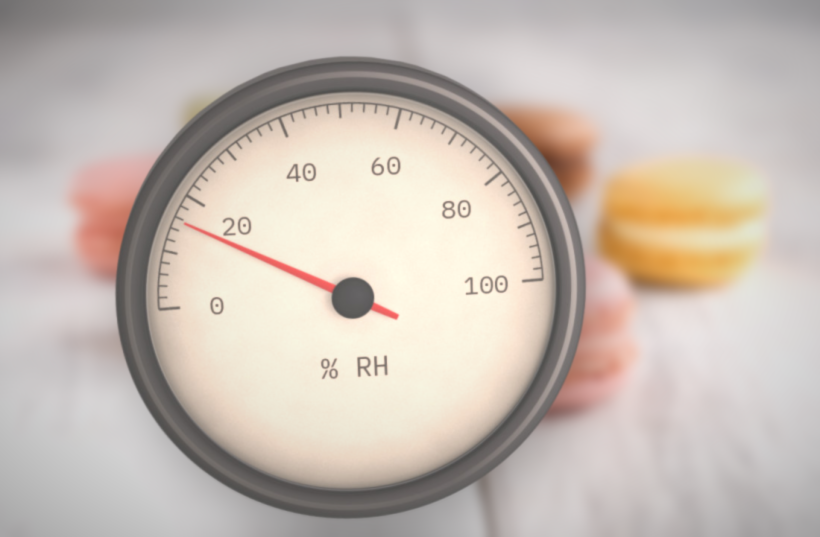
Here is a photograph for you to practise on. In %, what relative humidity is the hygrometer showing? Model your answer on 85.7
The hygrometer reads 16
